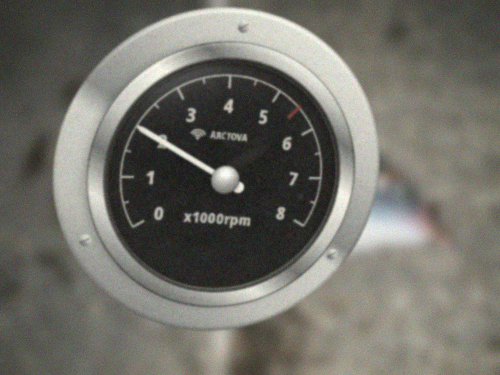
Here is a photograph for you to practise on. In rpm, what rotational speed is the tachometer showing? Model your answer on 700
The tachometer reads 2000
